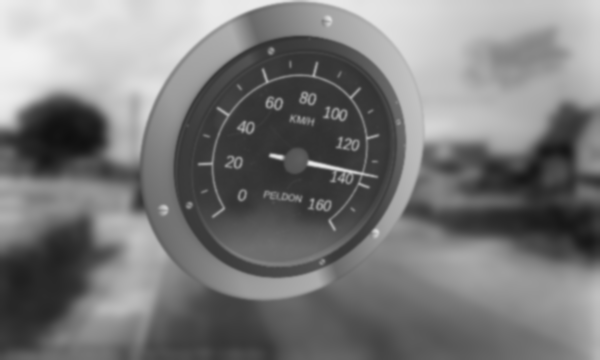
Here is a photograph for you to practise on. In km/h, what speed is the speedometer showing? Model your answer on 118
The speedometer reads 135
